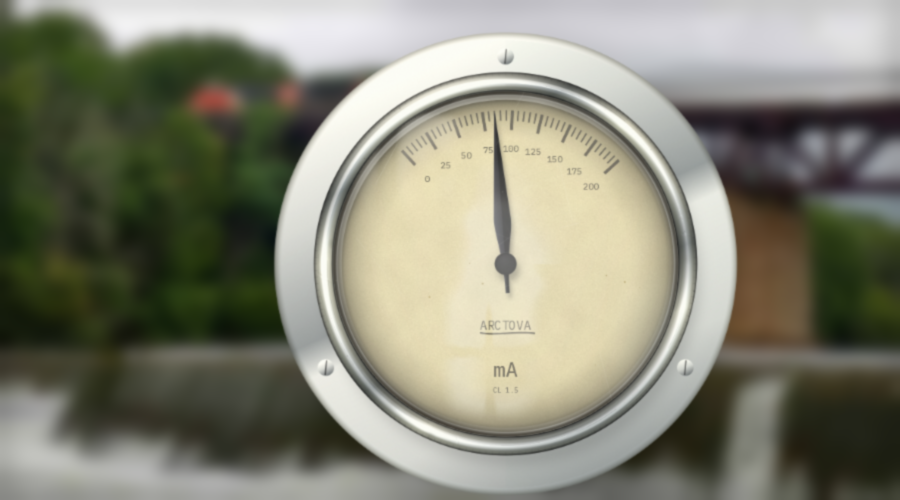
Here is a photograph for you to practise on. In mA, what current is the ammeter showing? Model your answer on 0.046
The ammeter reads 85
